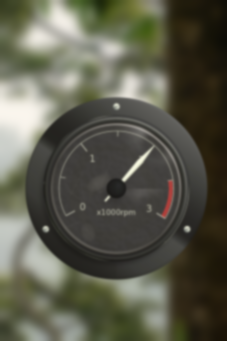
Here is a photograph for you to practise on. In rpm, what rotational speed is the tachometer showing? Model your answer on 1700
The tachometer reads 2000
